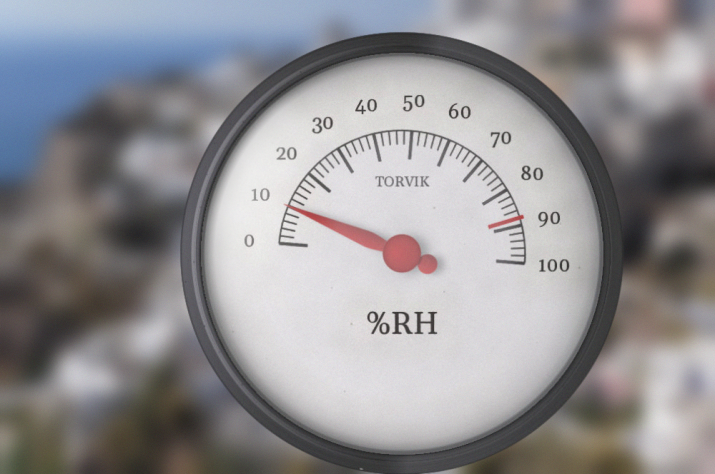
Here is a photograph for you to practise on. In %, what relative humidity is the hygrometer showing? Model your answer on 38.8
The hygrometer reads 10
